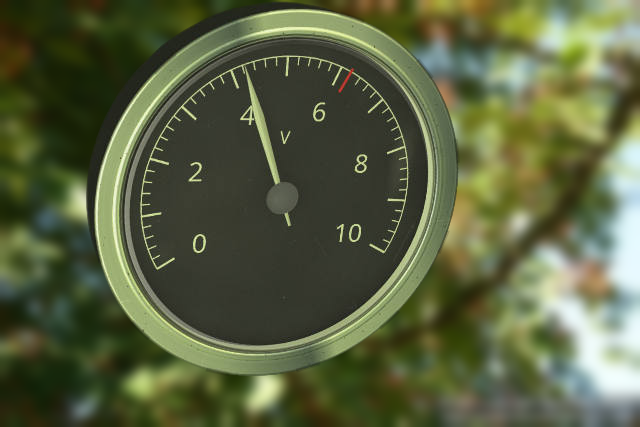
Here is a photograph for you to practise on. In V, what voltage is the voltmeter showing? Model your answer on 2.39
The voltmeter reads 4.2
